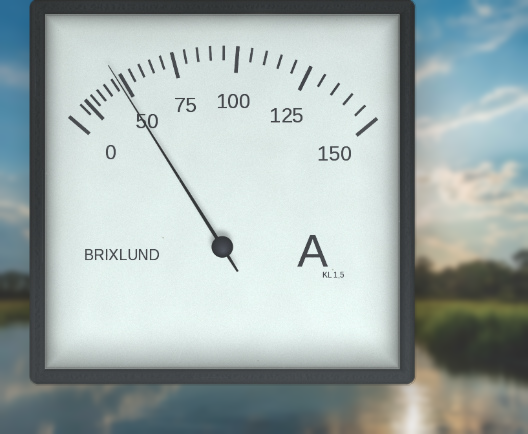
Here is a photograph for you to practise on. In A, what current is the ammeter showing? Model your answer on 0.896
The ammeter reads 47.5
